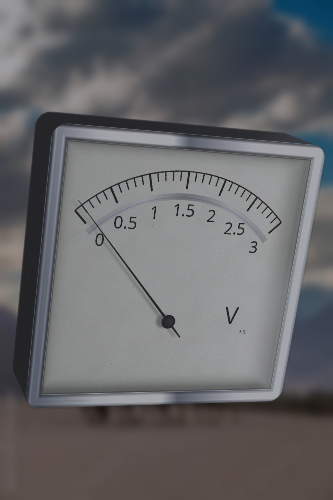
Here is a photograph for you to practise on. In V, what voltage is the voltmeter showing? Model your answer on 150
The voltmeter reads 0.1
